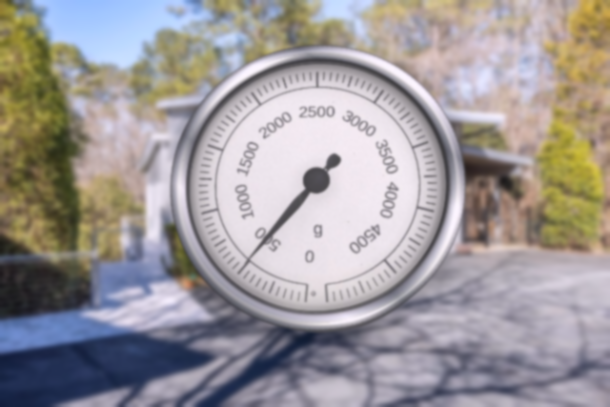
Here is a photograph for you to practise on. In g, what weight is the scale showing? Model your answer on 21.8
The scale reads 500
